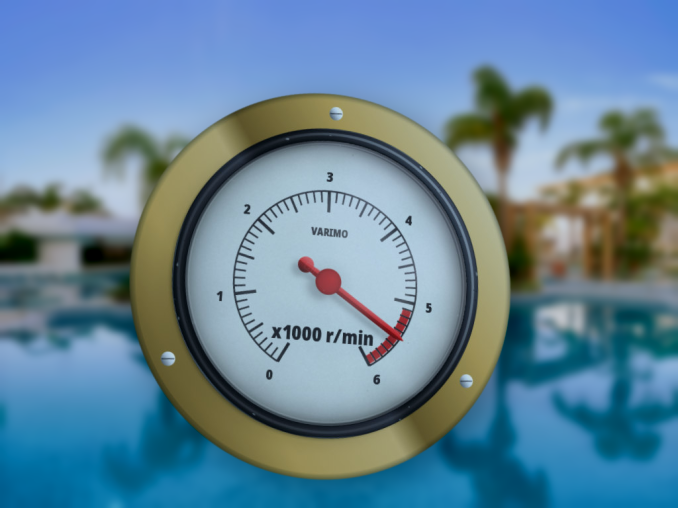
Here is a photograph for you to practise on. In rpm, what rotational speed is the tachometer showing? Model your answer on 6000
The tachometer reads 5500
